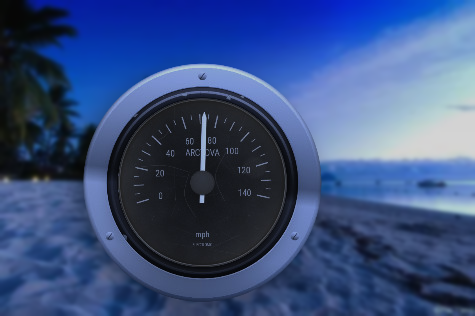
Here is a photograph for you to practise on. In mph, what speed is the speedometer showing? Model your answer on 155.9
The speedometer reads 72.5
